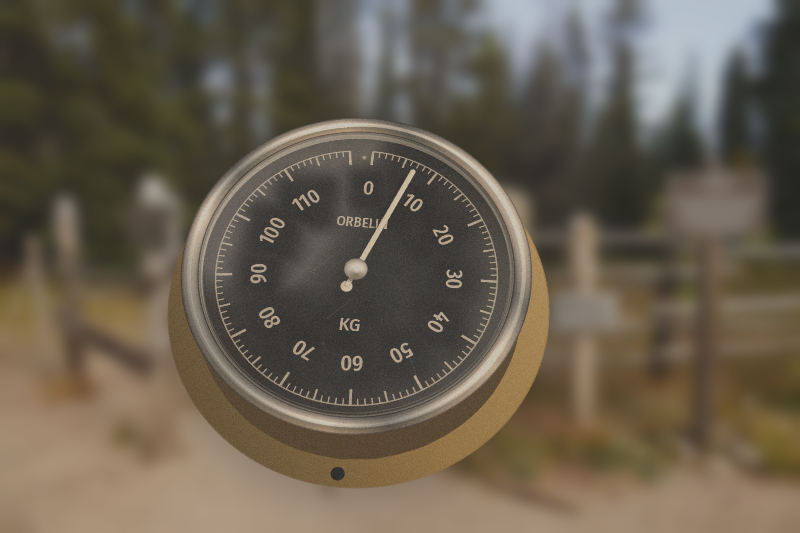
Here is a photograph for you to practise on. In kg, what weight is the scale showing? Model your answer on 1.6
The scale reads 7
